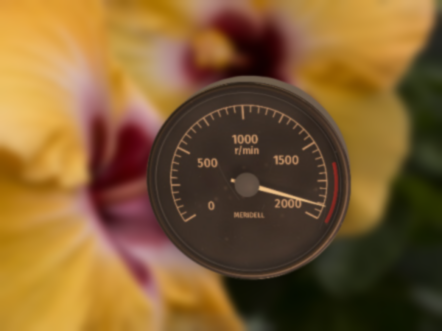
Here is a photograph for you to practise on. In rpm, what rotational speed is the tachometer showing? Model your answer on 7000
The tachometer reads 1900
